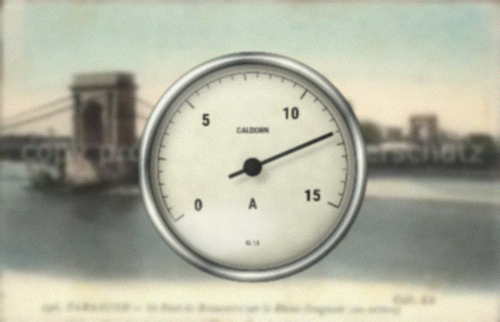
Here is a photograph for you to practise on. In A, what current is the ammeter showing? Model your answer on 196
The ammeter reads 12
